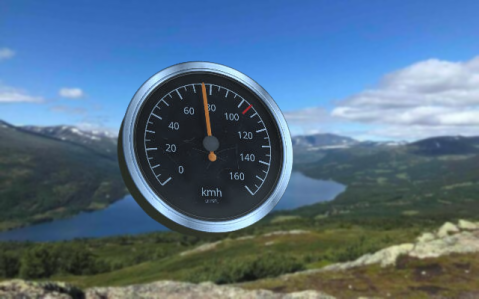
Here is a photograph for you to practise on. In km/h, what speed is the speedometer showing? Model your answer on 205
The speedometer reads 75
